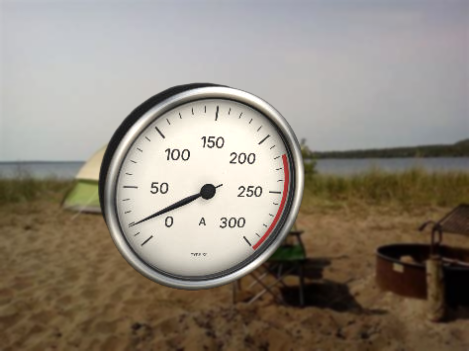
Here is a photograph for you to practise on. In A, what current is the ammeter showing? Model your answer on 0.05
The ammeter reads 20
